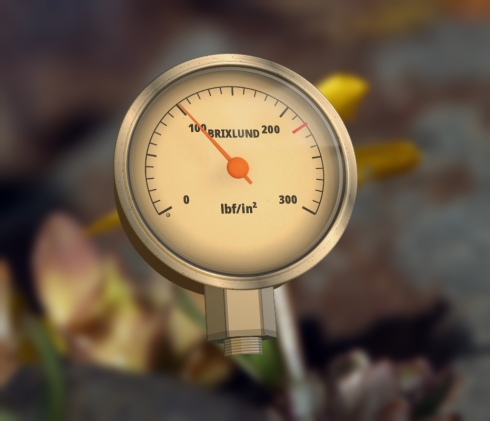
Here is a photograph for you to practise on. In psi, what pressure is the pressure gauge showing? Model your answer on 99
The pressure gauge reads 100
